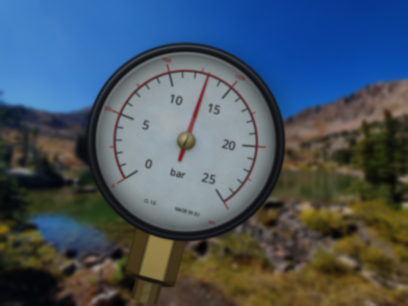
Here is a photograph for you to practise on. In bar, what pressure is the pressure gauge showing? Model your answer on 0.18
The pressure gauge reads 13
